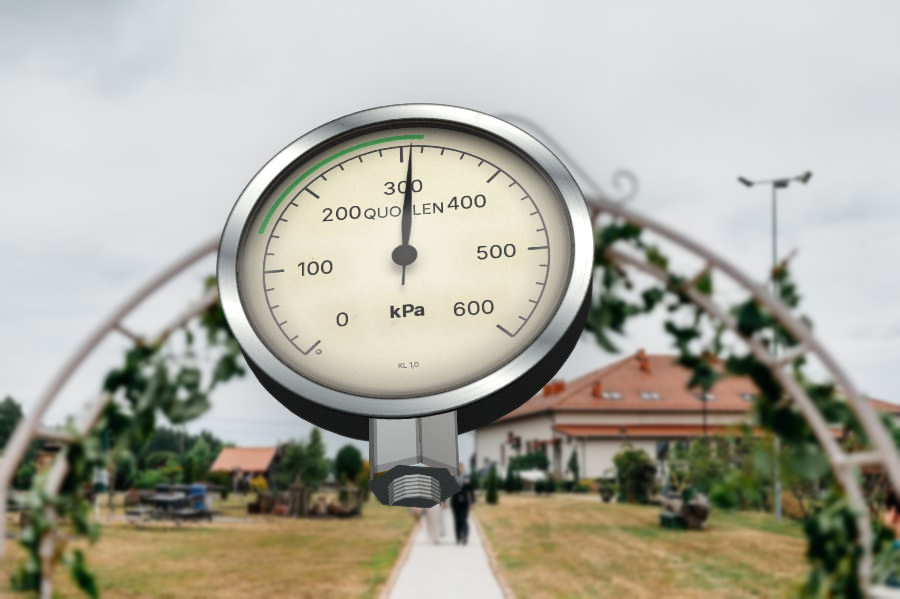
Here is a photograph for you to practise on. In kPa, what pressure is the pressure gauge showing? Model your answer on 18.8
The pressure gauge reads 310
